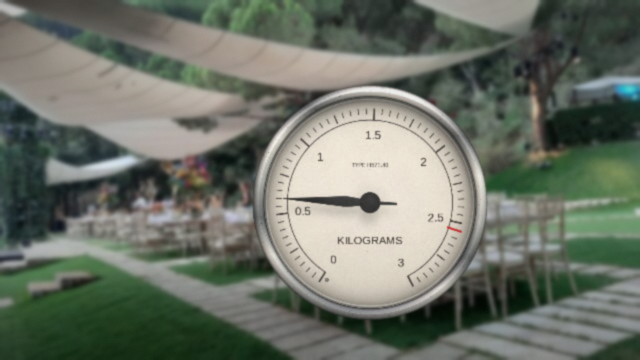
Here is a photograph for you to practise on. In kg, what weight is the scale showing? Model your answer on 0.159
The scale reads 0.6
